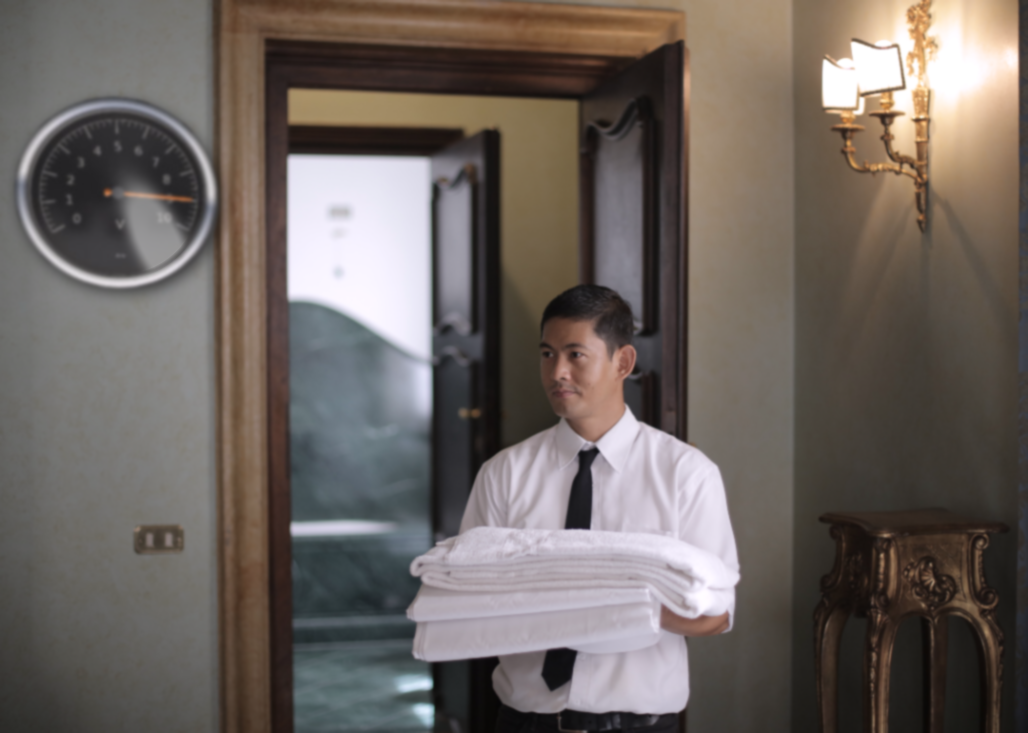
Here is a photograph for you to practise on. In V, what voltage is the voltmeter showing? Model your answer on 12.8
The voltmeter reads 9
